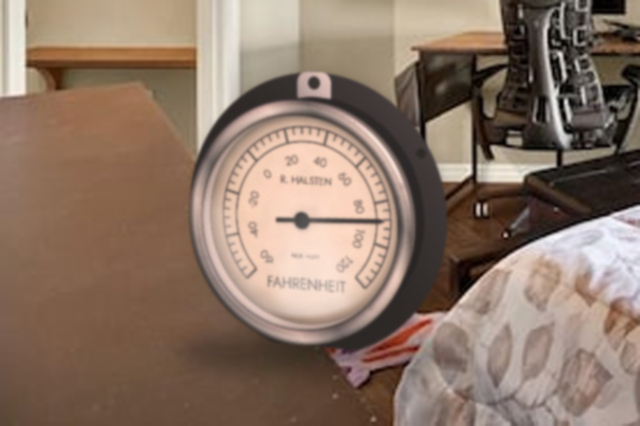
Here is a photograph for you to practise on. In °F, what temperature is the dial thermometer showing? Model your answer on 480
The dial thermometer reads 88
